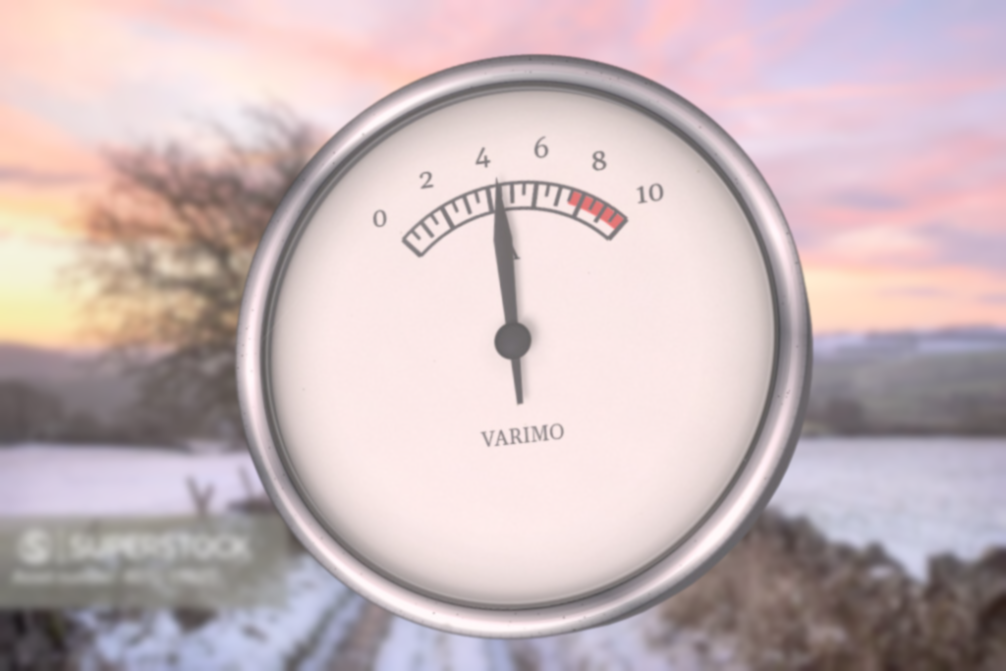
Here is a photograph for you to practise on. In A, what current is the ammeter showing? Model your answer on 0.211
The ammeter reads 4.5
